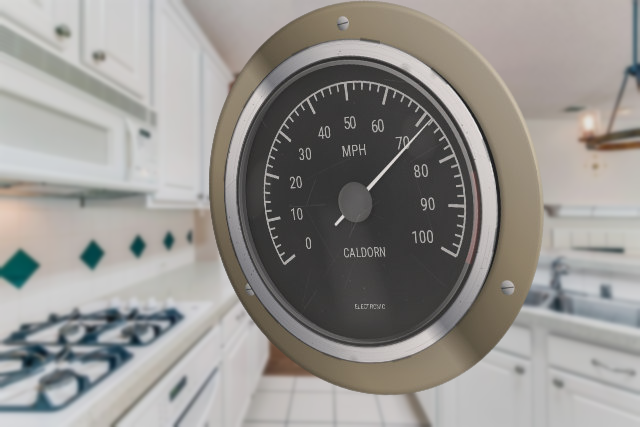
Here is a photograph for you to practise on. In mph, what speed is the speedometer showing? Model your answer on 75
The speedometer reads 72
